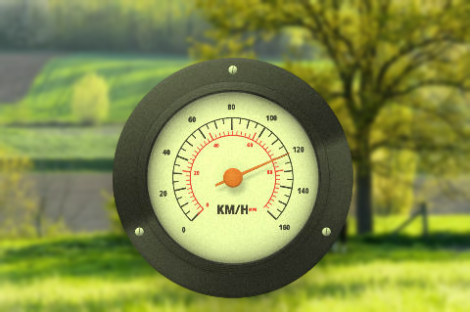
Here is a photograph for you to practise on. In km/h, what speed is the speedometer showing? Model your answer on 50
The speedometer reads 120
